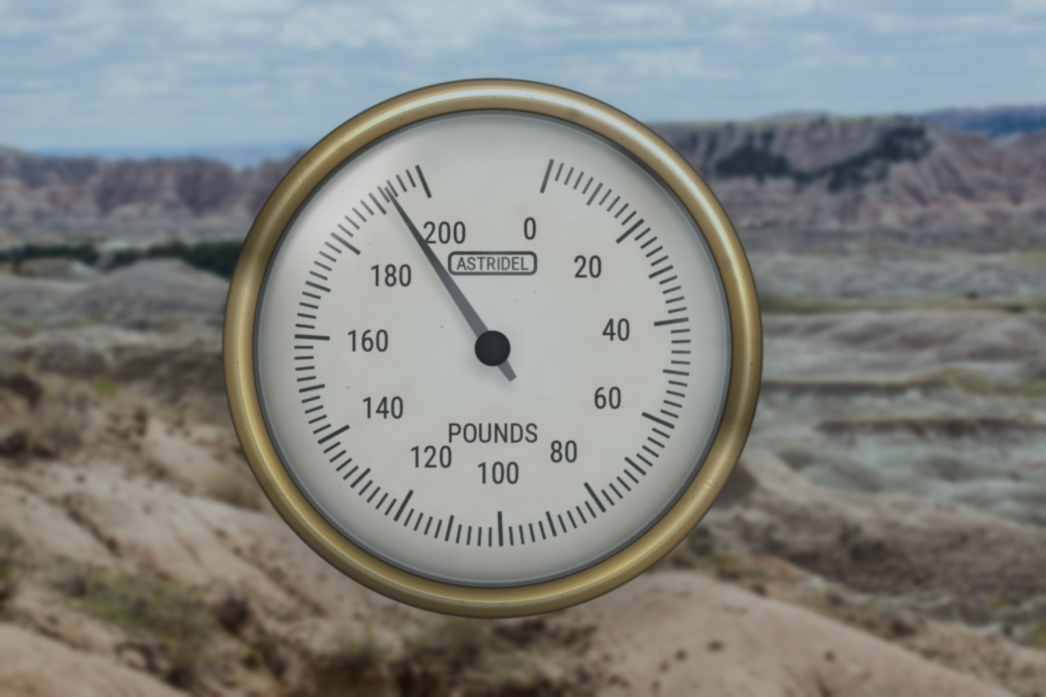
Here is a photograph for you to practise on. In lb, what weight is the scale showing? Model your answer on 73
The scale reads 193
